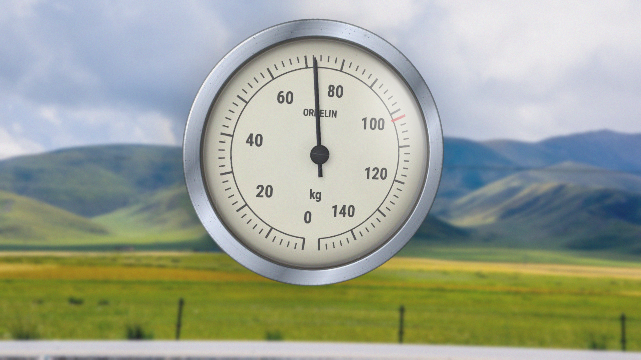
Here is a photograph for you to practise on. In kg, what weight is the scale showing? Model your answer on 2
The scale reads 72
